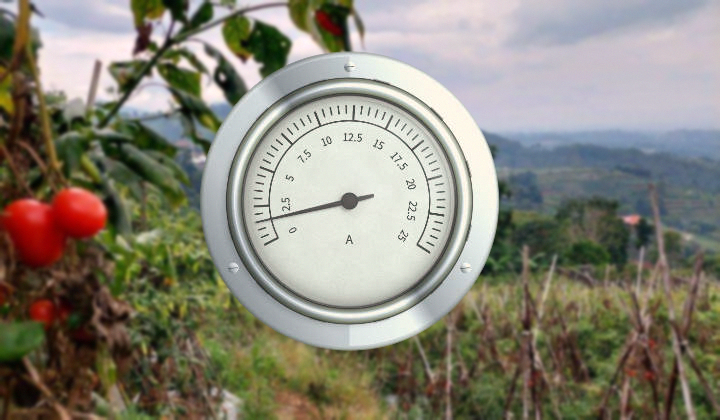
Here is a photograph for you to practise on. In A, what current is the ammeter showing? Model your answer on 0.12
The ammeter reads 1.5
